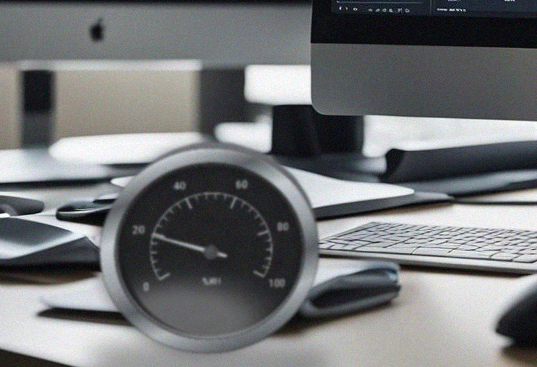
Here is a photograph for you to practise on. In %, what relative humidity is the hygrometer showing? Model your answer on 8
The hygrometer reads 20
